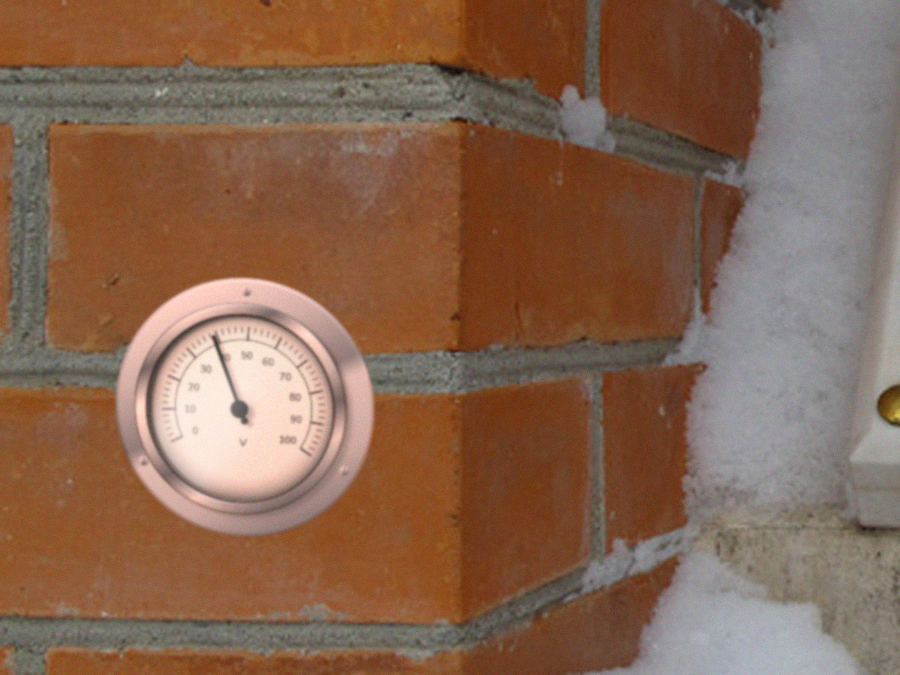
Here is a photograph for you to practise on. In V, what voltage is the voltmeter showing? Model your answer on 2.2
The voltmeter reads 40
